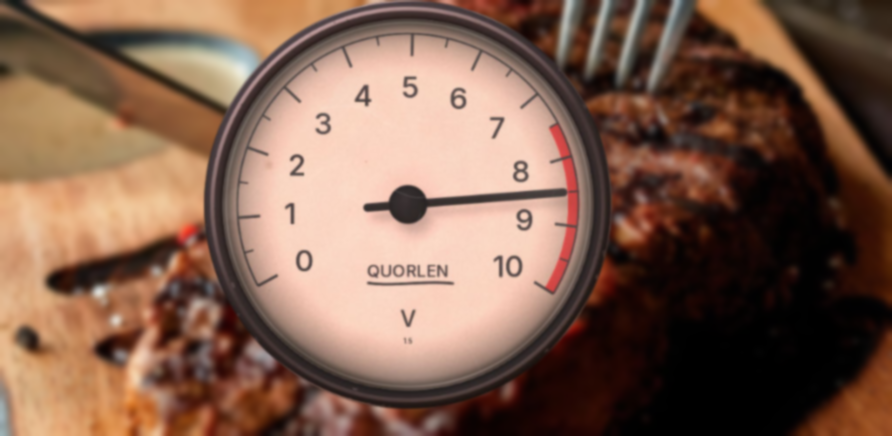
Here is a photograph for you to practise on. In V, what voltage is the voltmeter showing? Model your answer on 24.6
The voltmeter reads 8.5
